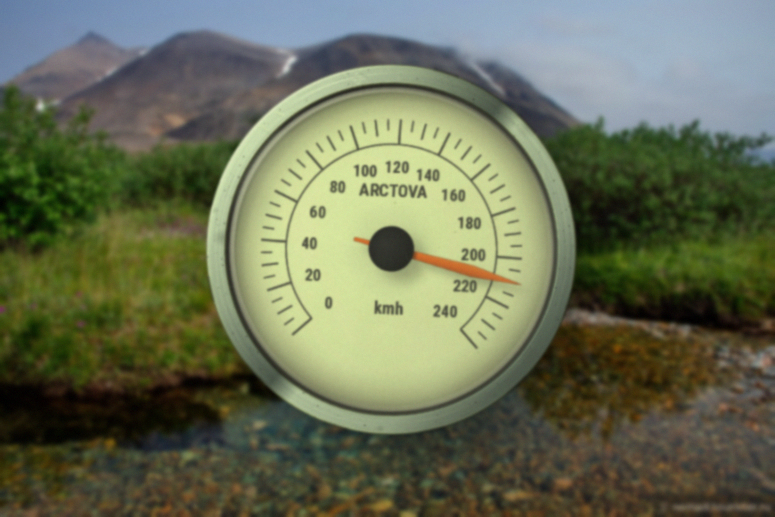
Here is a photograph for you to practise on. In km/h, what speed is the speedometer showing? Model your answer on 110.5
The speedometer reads 210
